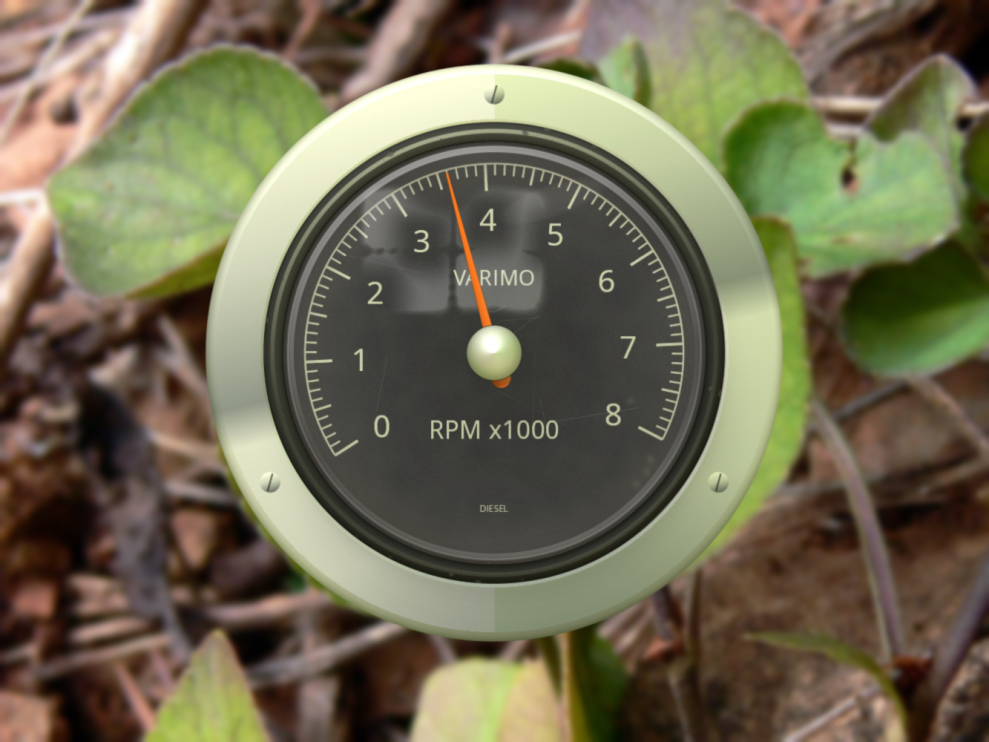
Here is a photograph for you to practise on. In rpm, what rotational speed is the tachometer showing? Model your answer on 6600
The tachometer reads 3600
